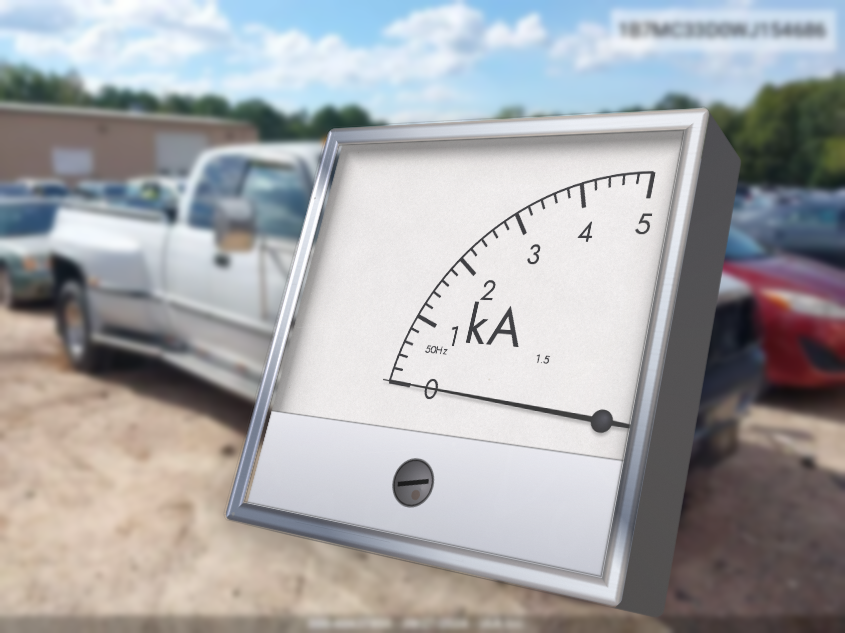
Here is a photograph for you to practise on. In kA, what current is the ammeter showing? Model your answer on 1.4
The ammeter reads 0
